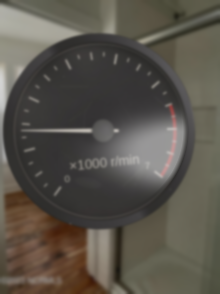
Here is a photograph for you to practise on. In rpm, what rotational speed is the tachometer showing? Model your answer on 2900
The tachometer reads 1375
